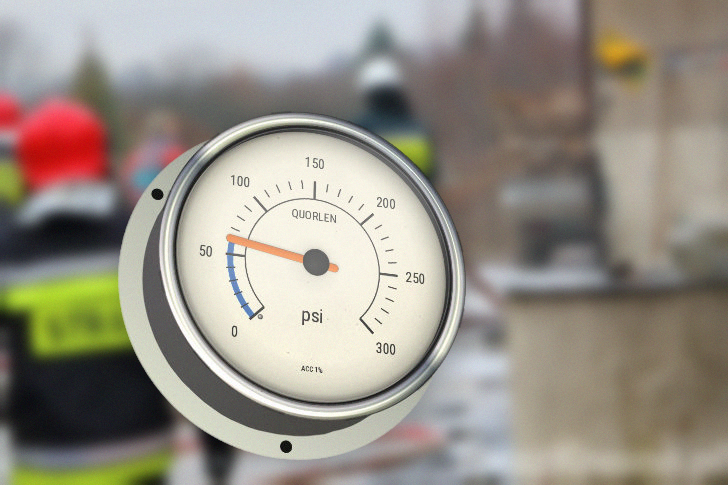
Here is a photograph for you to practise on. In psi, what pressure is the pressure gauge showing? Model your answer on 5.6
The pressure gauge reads 60
